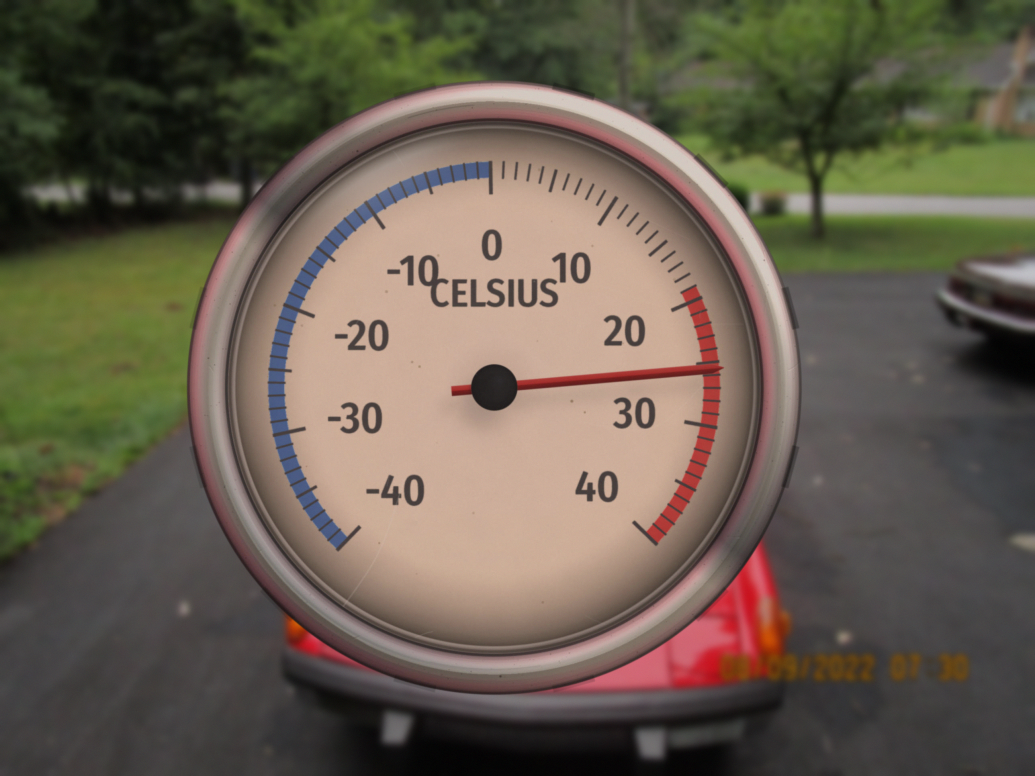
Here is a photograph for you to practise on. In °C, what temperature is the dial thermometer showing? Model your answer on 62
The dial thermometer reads 25.5
